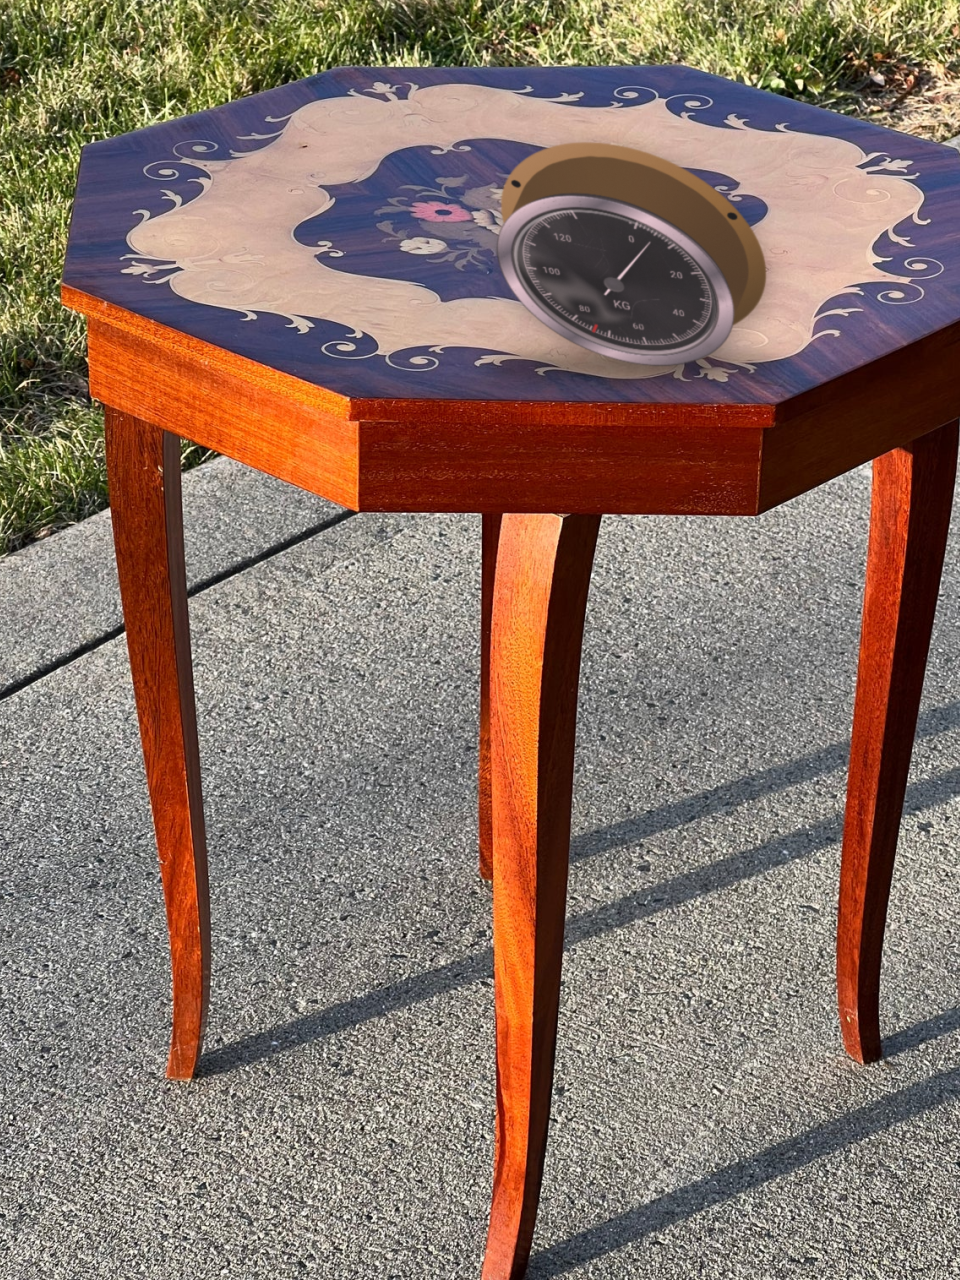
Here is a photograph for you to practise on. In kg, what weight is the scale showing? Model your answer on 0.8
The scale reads 5
